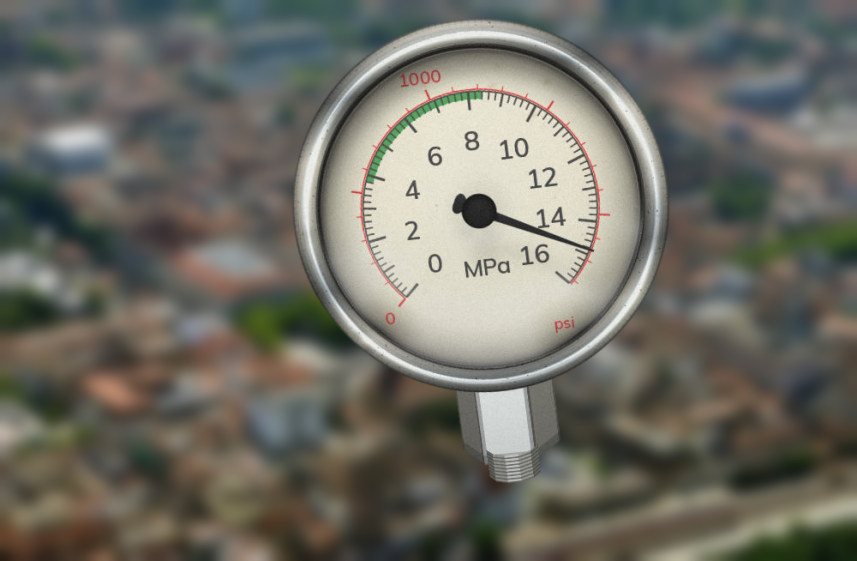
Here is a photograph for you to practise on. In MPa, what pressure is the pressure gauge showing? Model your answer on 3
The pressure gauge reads 14.8
